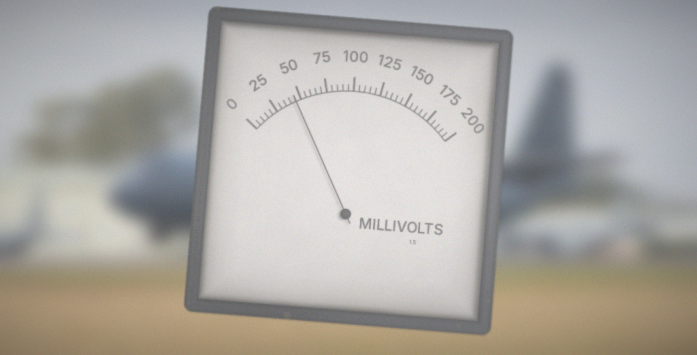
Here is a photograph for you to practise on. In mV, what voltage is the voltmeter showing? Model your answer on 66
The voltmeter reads 45
